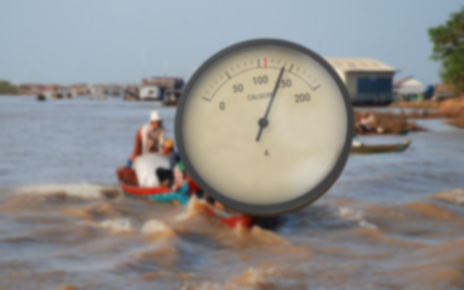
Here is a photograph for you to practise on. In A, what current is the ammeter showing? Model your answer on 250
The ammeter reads 140
